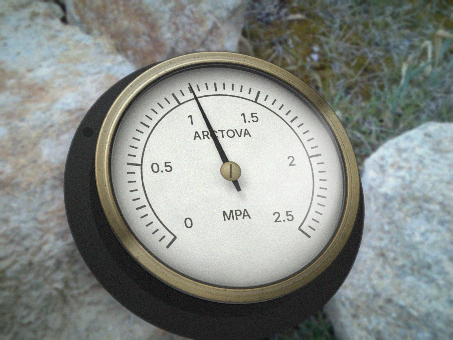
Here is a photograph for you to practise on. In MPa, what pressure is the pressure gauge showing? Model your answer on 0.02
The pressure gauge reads 1.1
